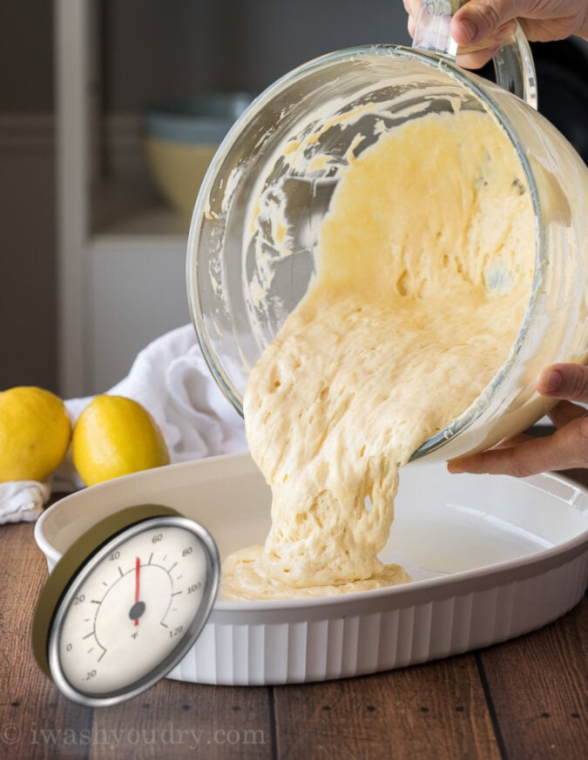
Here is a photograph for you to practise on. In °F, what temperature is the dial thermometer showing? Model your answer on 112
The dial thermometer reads 50
